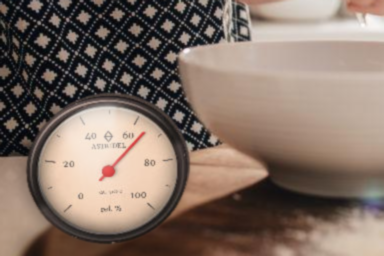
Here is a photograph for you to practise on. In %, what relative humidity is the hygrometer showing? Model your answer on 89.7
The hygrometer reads 65
